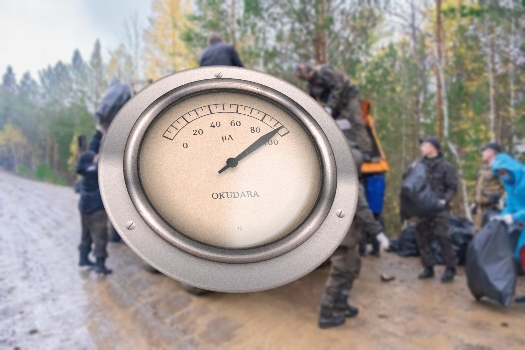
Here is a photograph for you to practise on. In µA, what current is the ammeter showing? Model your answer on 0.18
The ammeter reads 95
